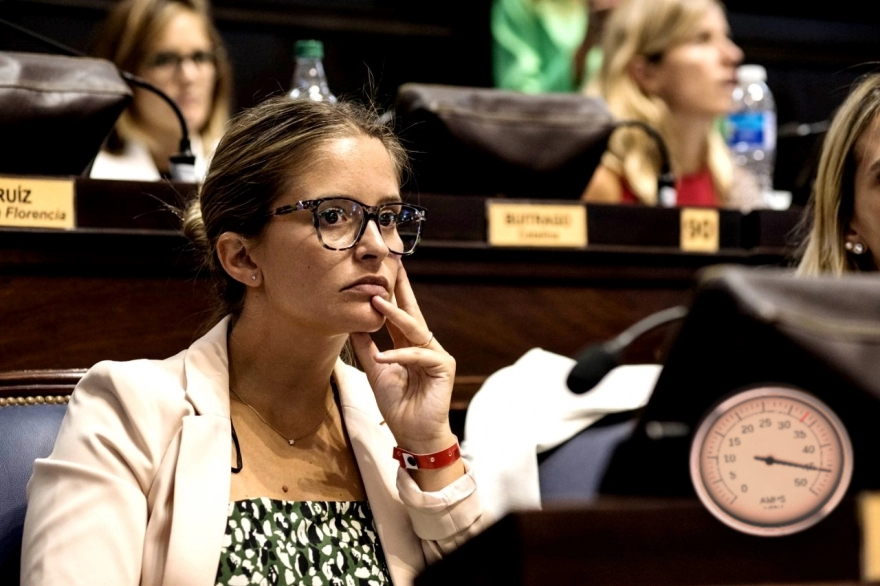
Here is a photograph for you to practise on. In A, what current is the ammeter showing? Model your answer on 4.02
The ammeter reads 45
